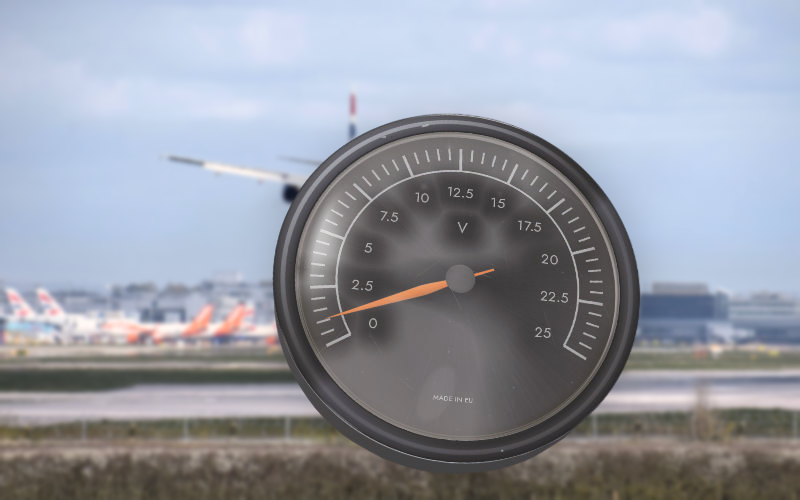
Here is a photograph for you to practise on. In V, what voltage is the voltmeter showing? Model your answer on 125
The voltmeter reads 1
